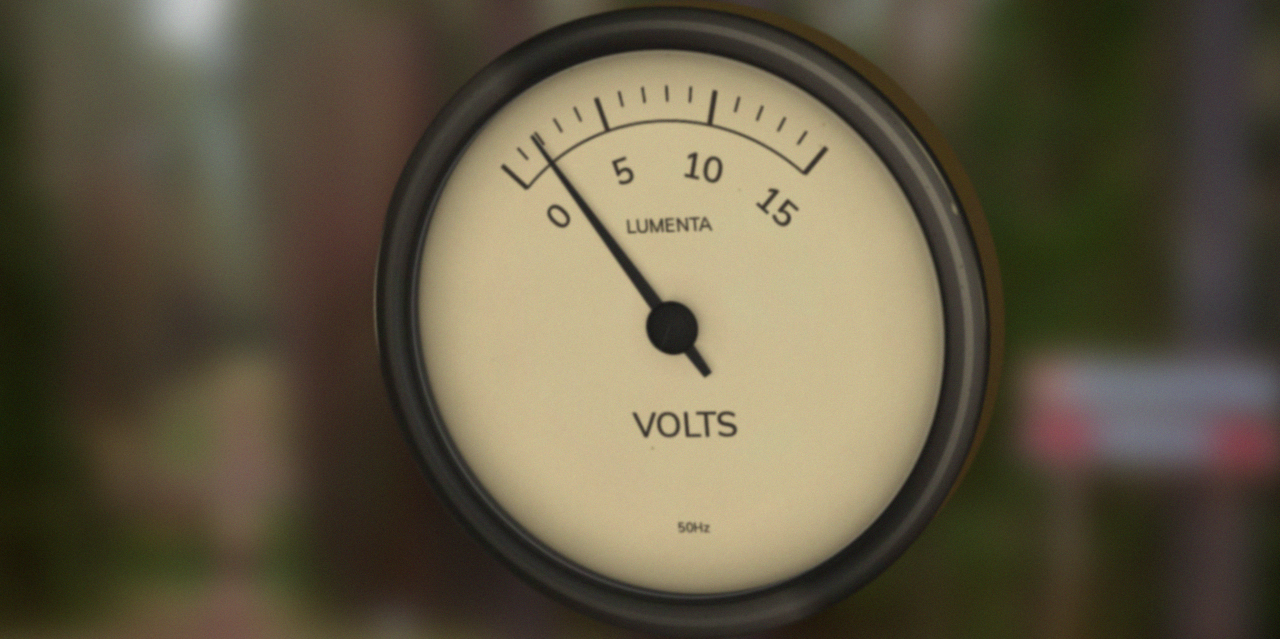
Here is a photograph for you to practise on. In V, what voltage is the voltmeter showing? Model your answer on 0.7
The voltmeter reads 2
